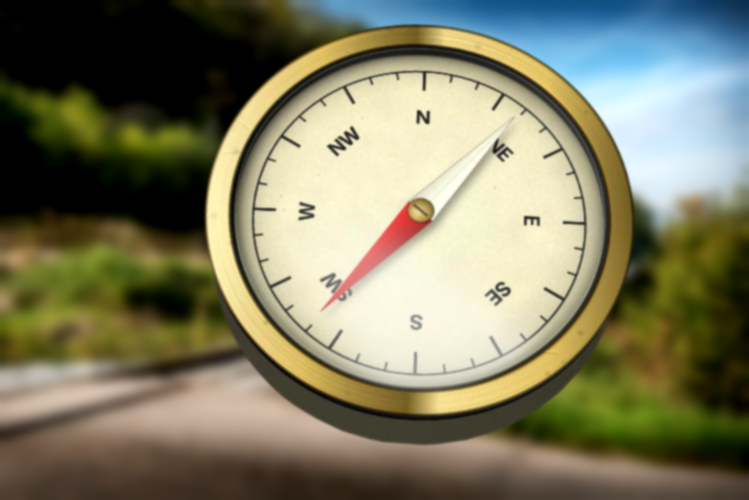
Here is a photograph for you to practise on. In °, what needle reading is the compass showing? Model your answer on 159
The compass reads 220
